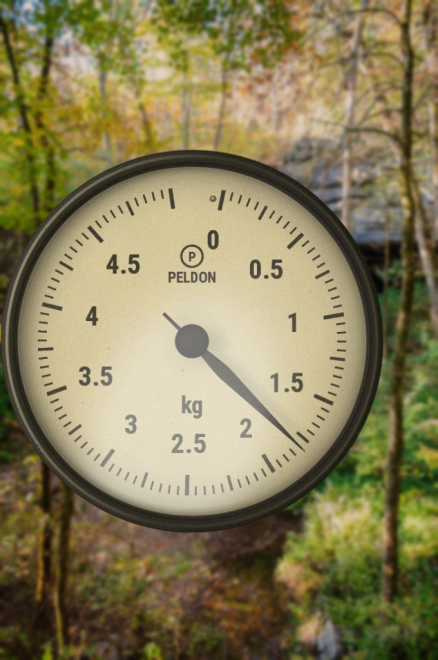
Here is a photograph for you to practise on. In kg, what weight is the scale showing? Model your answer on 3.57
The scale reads 1.8
